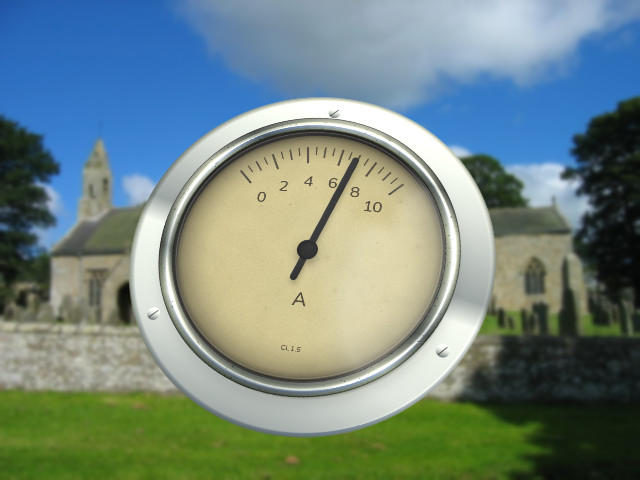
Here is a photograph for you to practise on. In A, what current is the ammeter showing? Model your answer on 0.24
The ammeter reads 7
